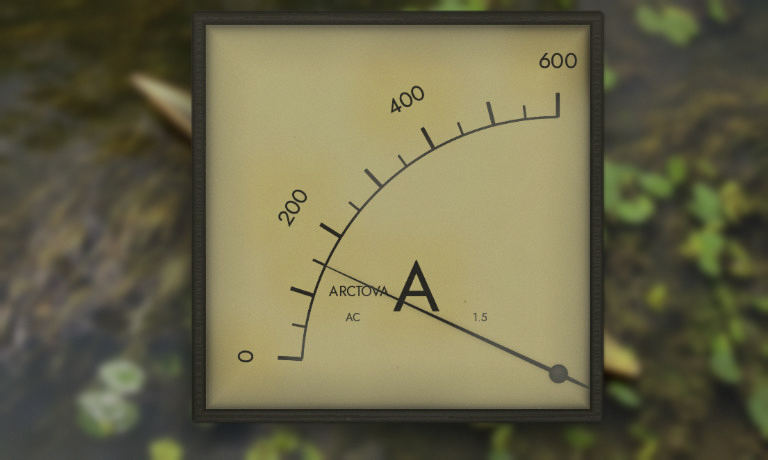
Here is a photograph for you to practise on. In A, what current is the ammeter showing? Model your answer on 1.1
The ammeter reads 150
